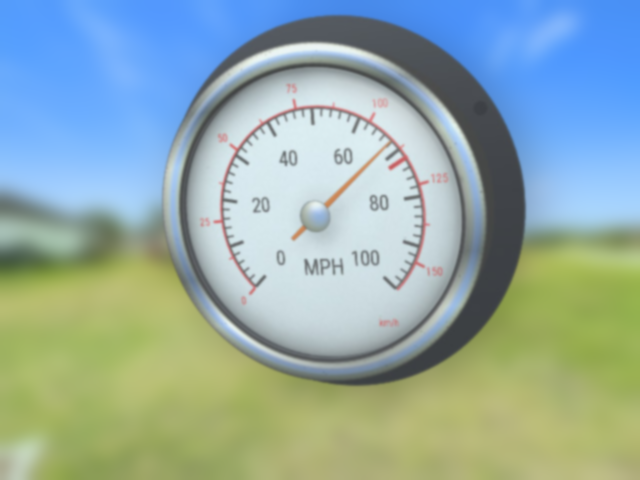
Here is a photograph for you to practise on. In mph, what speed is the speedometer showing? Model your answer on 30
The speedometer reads 68
